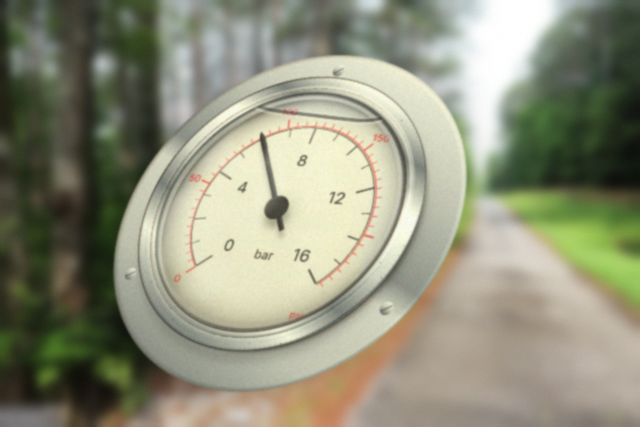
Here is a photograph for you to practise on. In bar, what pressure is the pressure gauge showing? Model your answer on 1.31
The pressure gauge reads 6
